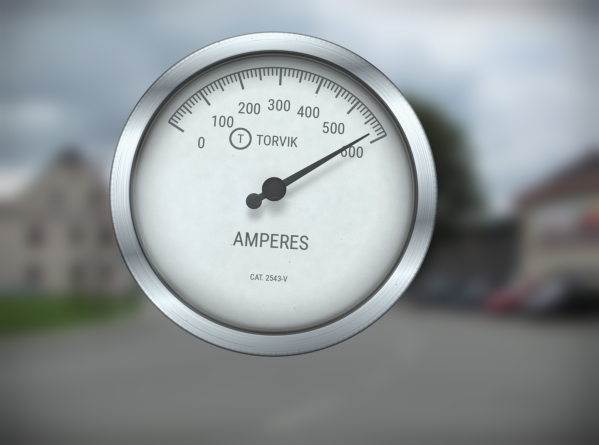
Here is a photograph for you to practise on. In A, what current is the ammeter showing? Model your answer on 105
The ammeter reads 580
